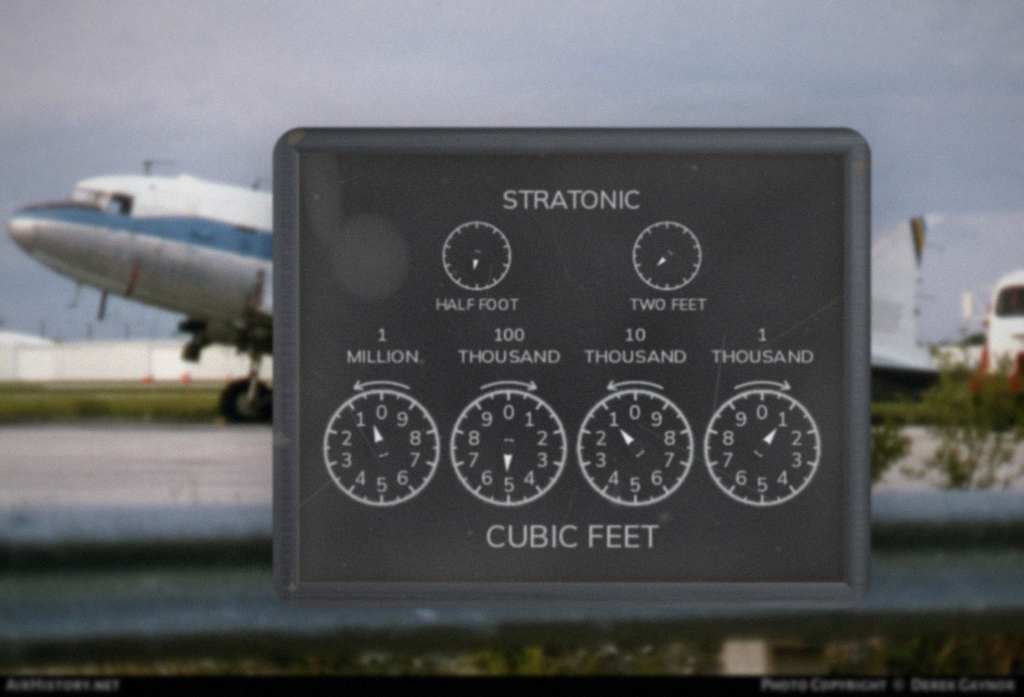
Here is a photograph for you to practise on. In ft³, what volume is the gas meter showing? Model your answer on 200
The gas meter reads 51100
